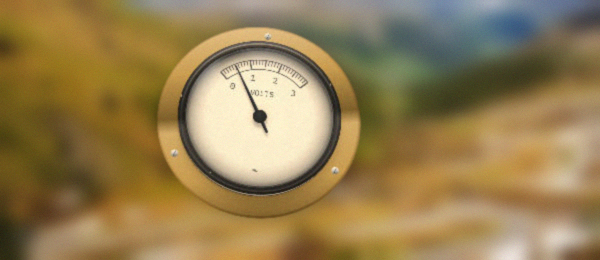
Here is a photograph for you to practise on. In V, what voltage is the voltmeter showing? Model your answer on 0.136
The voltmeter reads 0.5
